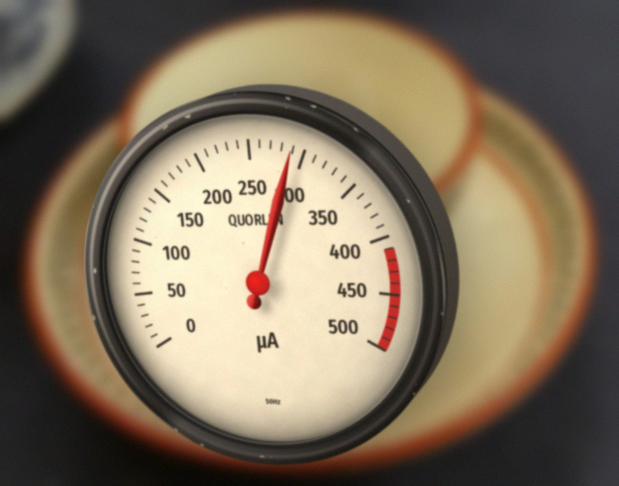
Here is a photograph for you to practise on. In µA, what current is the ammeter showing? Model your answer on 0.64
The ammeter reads 290
